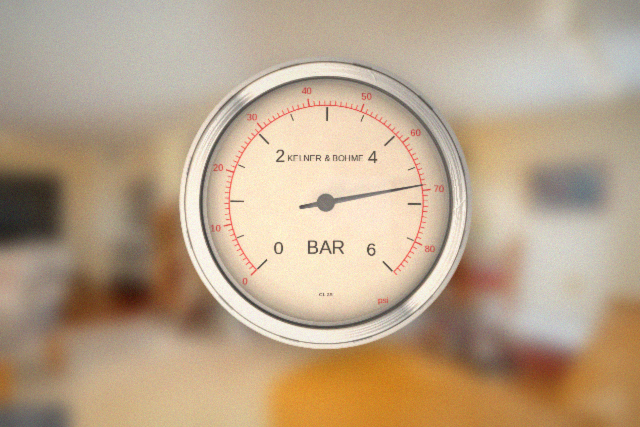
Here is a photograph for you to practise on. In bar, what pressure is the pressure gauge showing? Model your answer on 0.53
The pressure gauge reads 4.75
